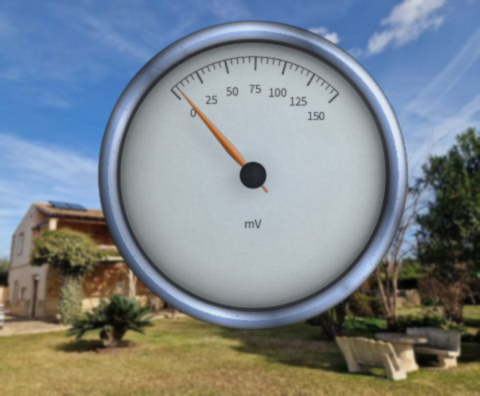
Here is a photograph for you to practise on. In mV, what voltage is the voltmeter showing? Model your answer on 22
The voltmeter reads 5
